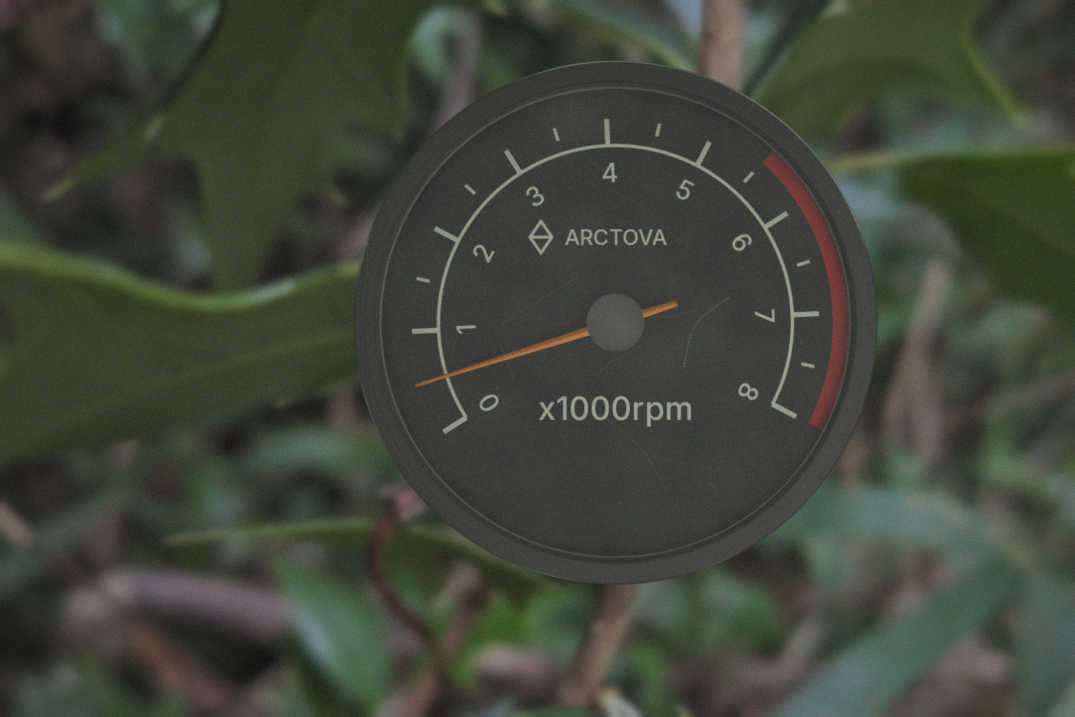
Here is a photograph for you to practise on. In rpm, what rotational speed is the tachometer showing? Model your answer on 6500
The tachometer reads 500
